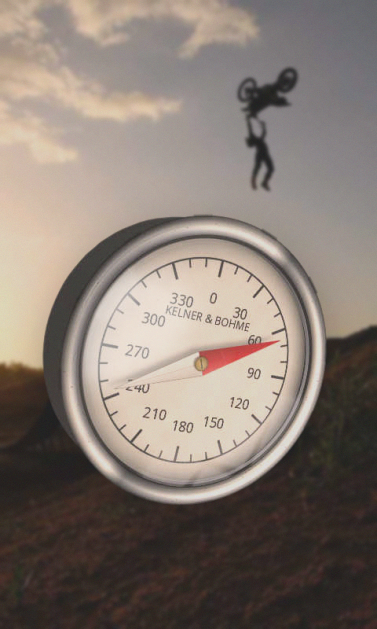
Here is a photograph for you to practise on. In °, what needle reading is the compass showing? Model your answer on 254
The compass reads 65
